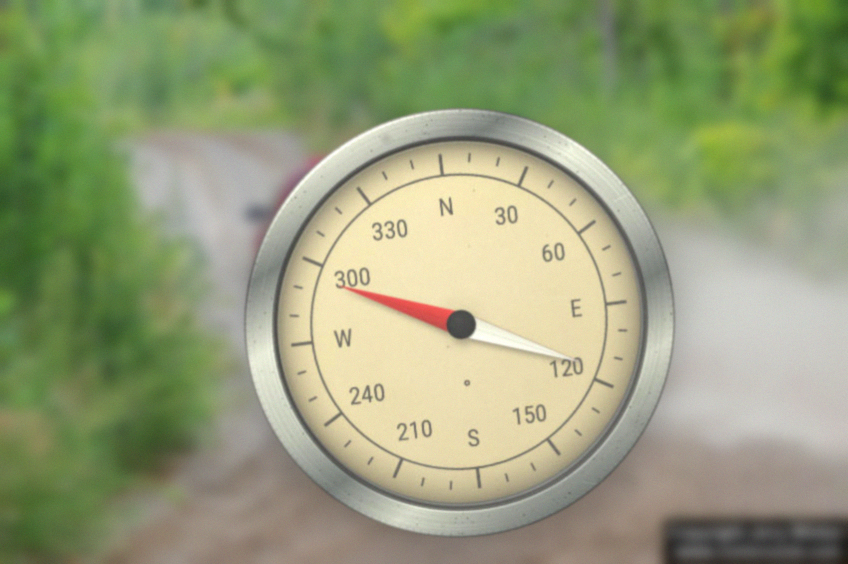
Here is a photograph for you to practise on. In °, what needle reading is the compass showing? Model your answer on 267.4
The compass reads 295
